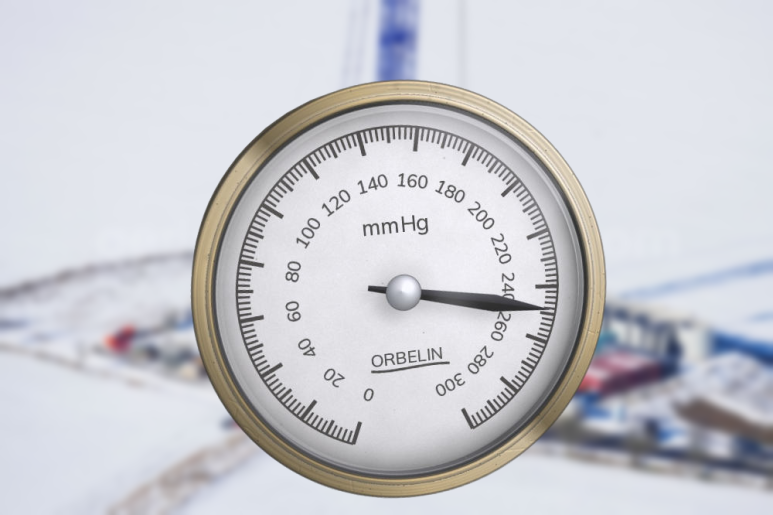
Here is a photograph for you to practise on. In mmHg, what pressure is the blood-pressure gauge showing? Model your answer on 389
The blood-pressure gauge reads 248
